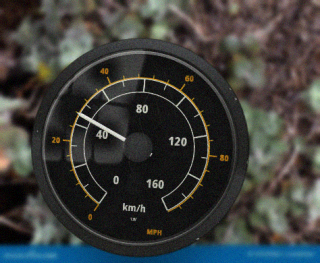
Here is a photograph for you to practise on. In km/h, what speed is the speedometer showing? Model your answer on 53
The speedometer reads 45
